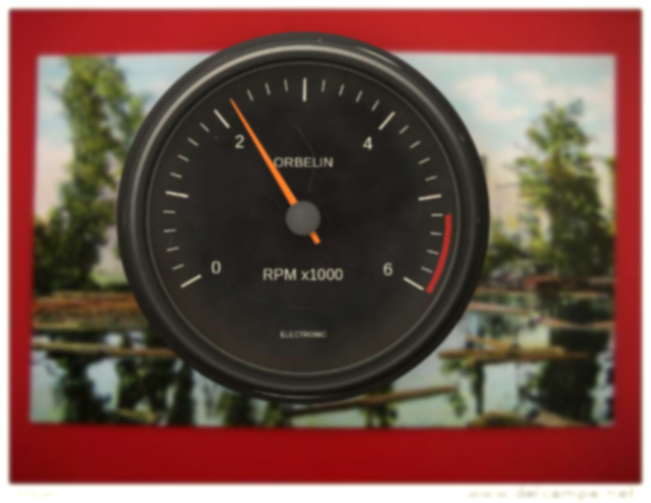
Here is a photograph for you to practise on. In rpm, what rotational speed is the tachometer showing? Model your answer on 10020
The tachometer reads 2200
